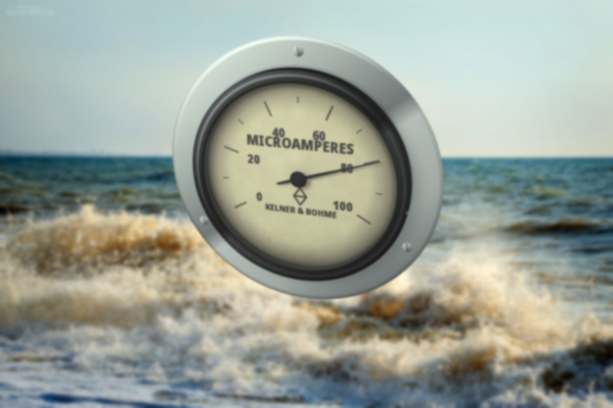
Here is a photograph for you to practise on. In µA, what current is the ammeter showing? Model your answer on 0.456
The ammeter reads 80
